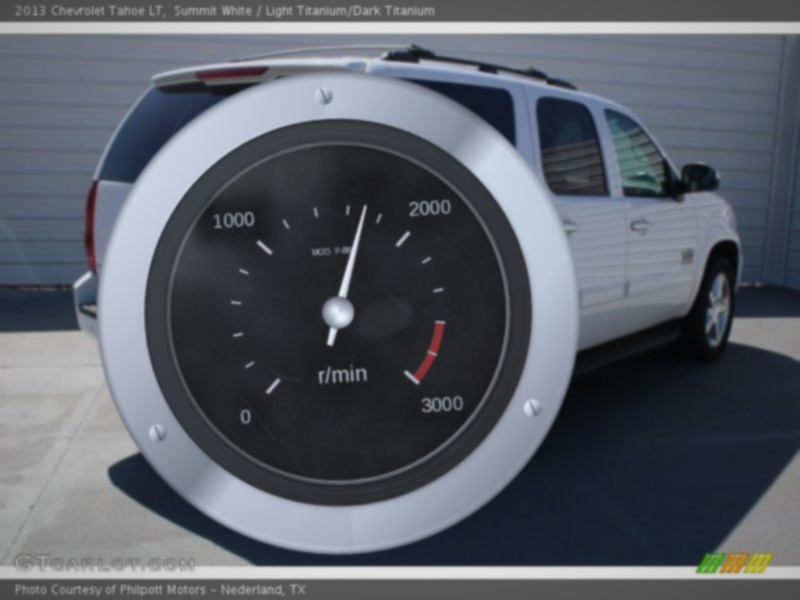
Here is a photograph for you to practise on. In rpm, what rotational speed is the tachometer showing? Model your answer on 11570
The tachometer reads 1700
